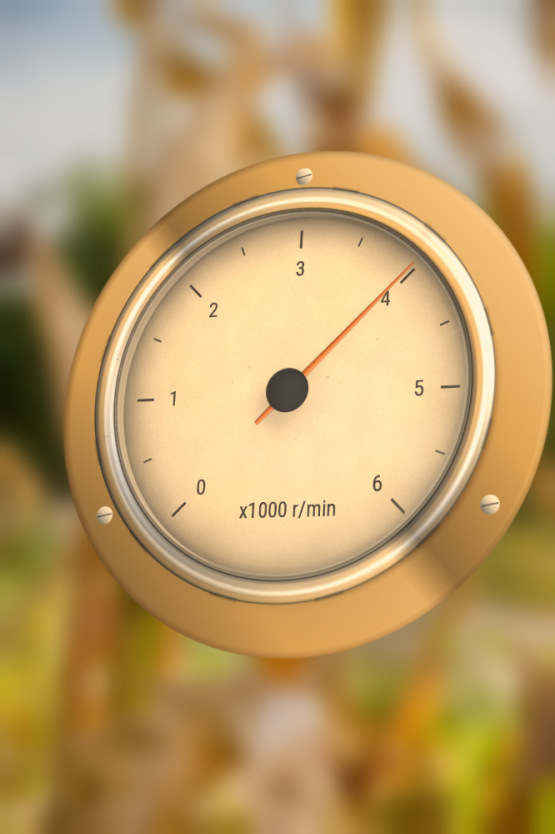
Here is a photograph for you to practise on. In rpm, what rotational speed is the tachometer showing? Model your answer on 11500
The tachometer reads 4000
